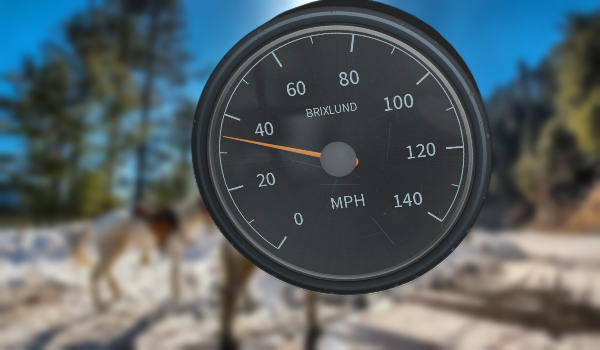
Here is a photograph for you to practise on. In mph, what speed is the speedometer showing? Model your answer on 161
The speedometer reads 35
